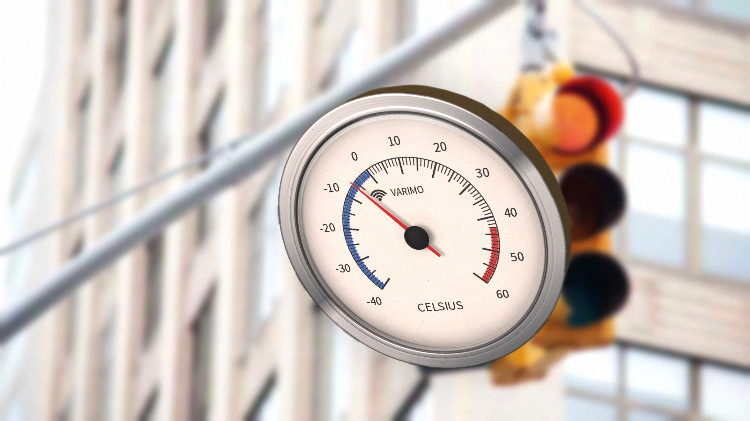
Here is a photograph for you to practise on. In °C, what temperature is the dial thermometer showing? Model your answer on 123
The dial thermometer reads -5
